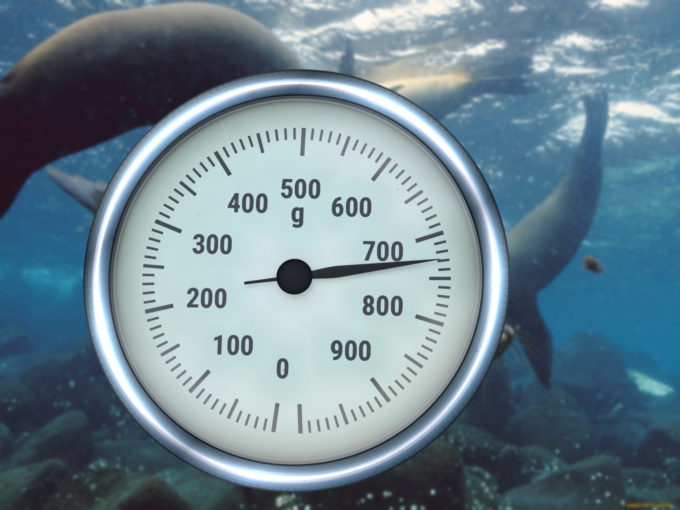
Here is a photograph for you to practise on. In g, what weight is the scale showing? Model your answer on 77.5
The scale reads 730
